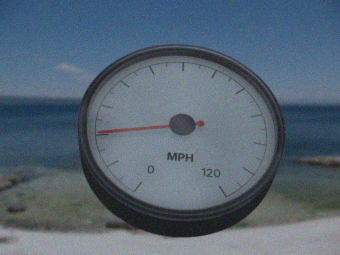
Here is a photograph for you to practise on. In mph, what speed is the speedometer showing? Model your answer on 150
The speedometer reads 20
